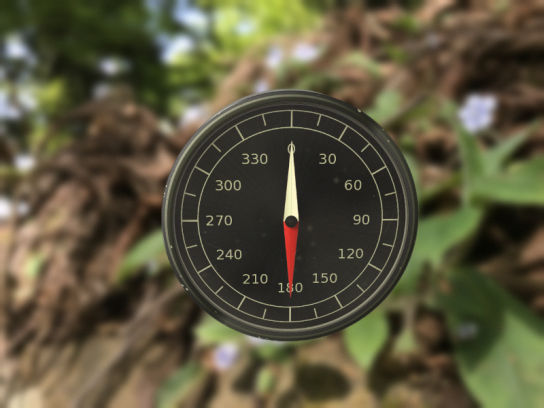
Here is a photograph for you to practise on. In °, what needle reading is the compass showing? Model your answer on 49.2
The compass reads 180
